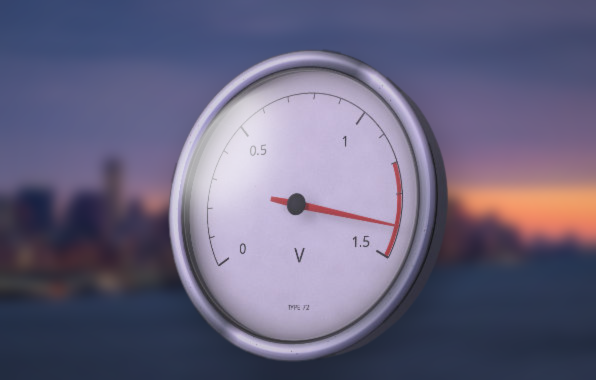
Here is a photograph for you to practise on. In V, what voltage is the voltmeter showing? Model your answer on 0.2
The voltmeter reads 1.4
